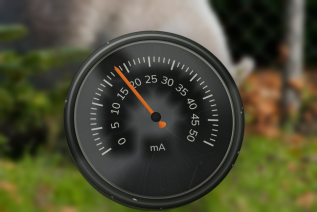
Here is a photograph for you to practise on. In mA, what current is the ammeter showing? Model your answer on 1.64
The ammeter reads 18
